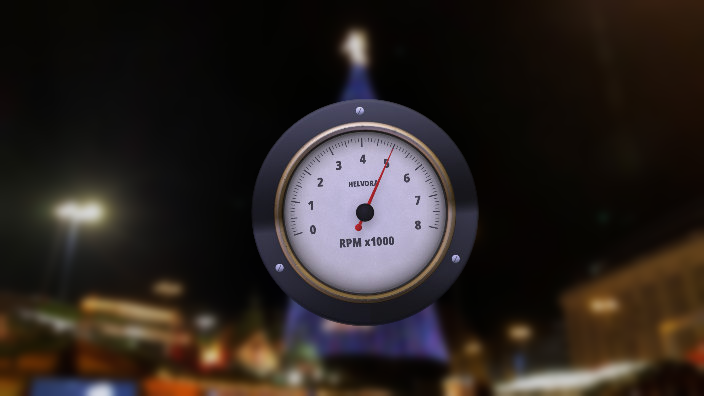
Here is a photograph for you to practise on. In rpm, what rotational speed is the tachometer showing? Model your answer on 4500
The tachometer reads 5000
